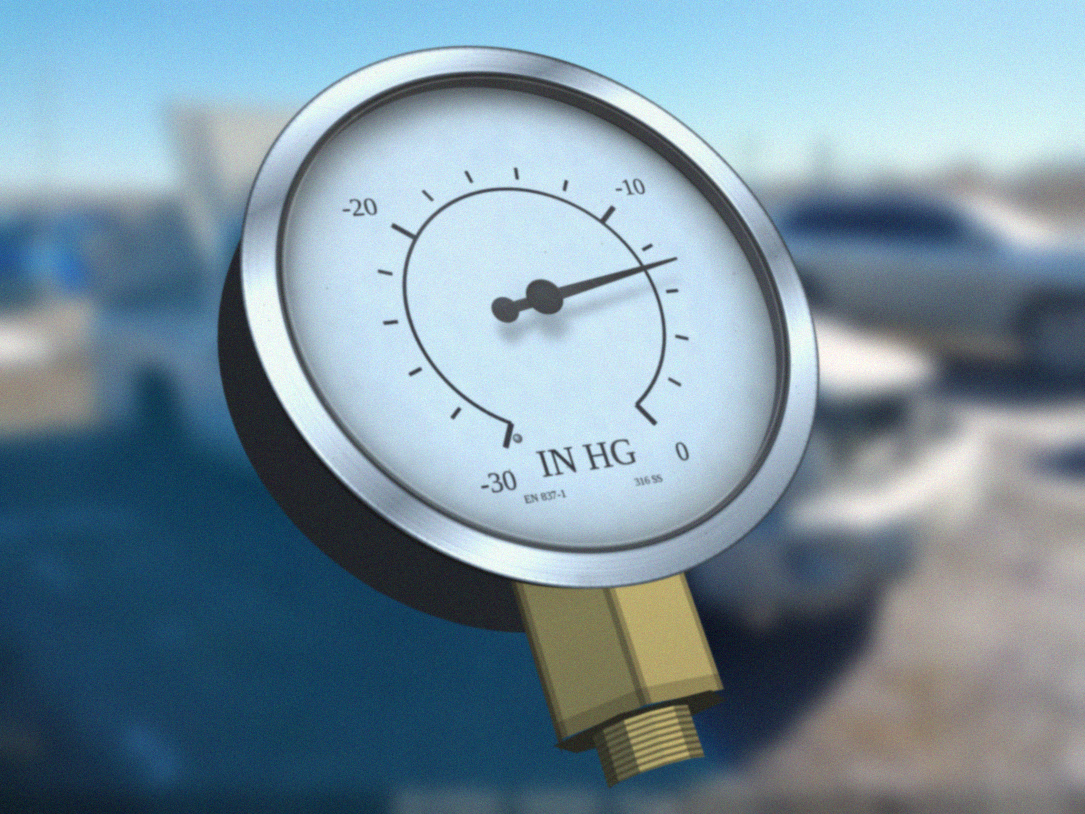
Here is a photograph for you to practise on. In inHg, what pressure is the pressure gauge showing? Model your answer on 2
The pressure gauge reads -7
